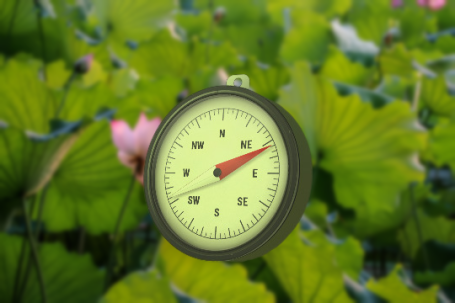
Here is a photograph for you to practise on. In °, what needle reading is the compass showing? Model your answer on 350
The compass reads 65
